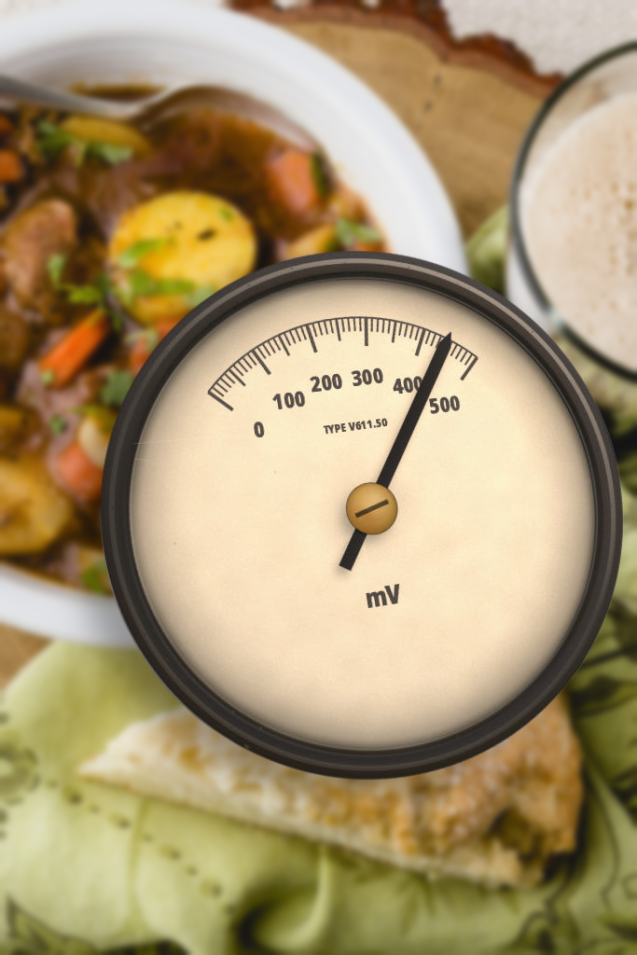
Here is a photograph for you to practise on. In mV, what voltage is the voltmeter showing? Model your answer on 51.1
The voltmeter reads 440
